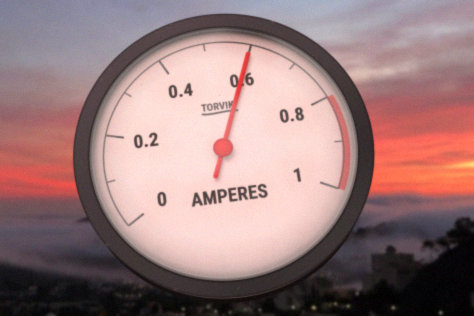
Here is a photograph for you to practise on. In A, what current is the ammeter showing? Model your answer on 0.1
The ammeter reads 0.6
